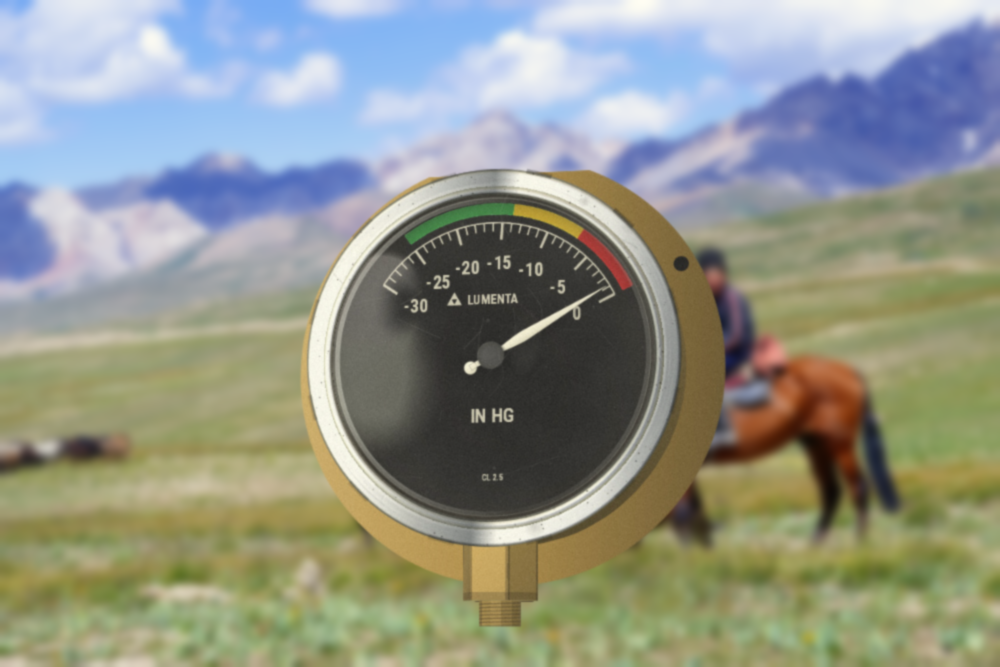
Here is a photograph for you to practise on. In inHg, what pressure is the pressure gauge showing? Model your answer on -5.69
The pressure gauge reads -1
